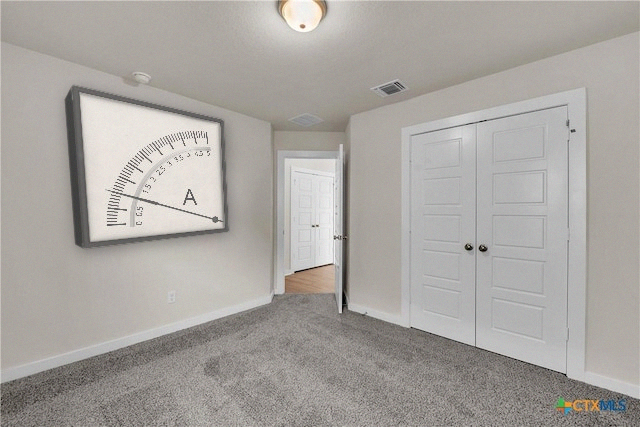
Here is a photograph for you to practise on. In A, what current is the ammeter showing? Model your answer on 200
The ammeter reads 1
